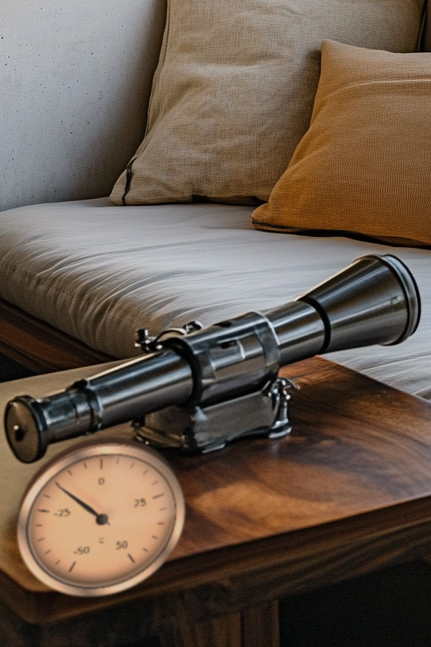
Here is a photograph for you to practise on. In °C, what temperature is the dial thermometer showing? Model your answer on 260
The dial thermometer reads -15
